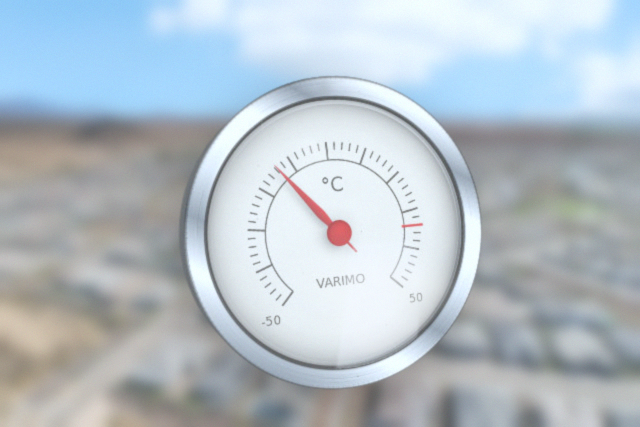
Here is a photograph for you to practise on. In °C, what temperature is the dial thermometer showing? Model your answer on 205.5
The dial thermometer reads -14
